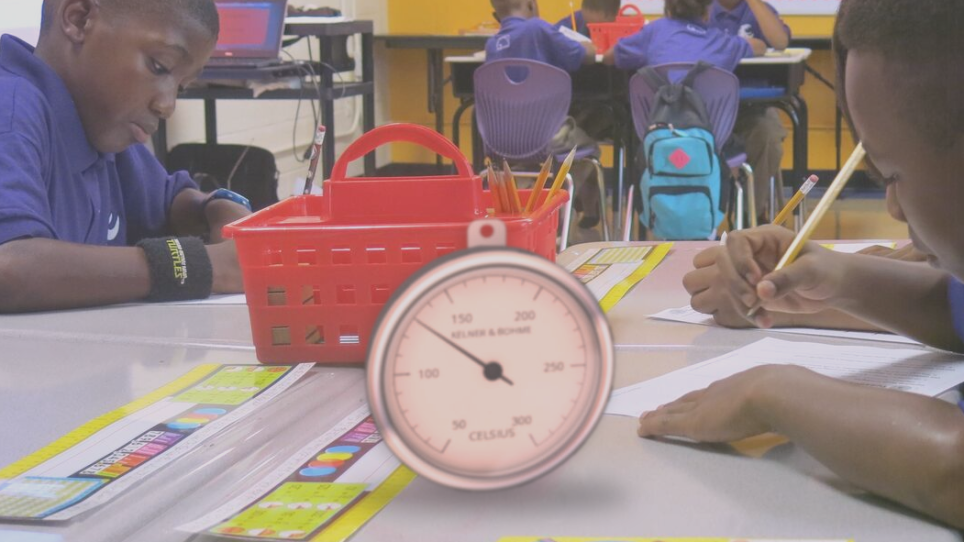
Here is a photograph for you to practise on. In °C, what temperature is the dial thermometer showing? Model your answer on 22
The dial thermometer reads 130
